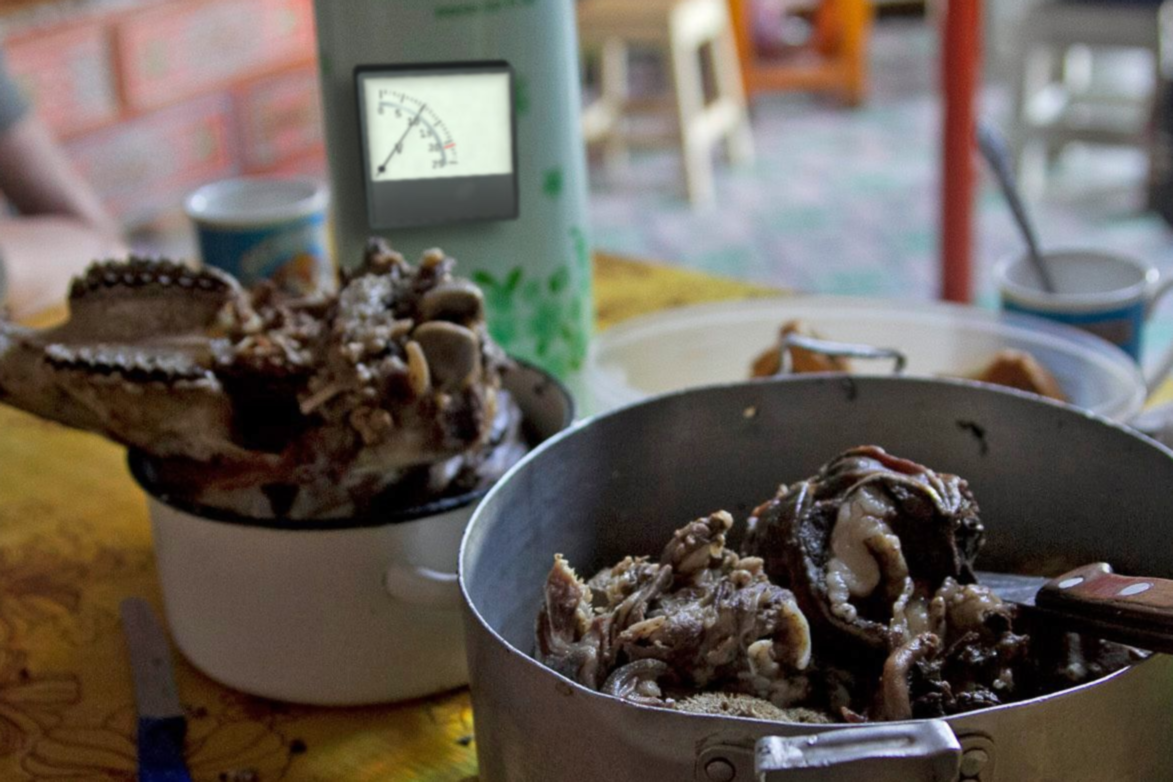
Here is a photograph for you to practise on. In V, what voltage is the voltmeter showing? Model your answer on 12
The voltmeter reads 10
